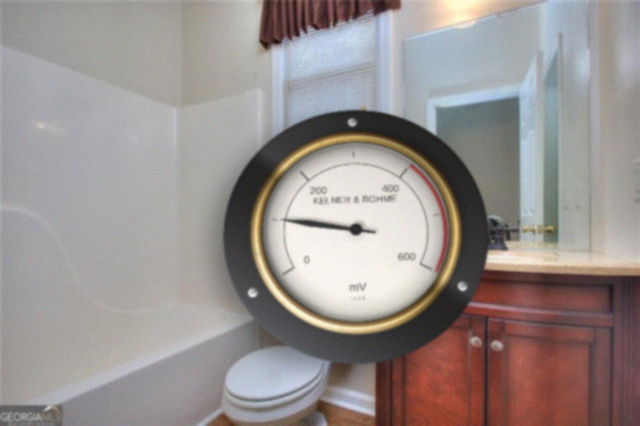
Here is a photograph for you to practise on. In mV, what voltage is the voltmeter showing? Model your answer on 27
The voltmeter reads 100
